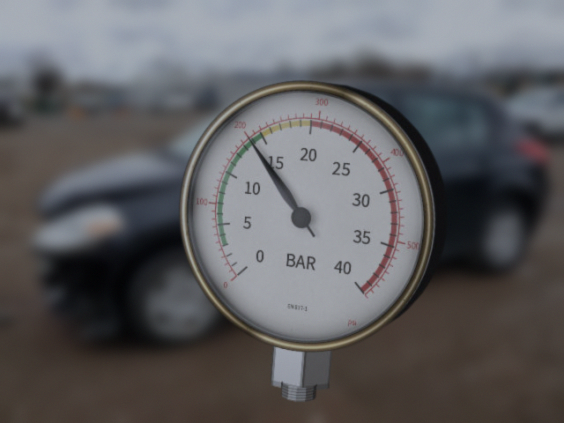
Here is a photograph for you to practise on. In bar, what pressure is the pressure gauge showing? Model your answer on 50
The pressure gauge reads 14
